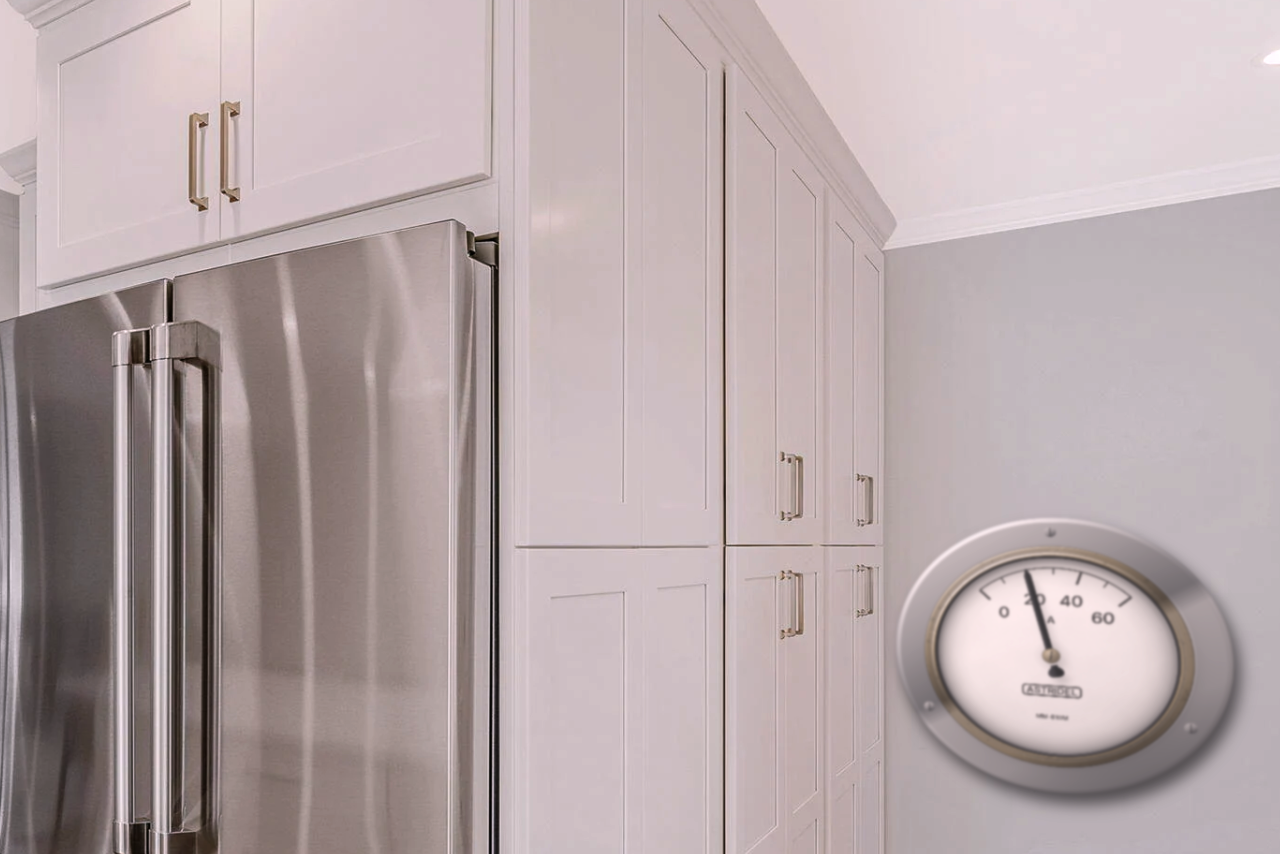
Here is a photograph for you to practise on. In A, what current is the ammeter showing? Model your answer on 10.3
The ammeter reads 20
